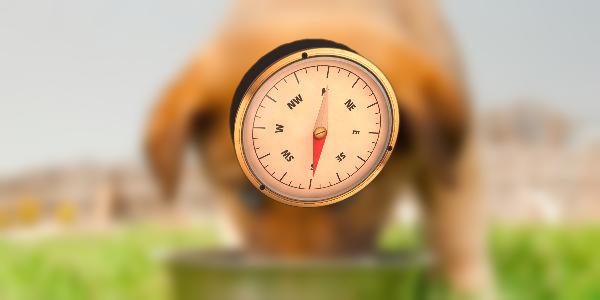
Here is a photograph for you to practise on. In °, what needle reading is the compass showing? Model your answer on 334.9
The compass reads 180
